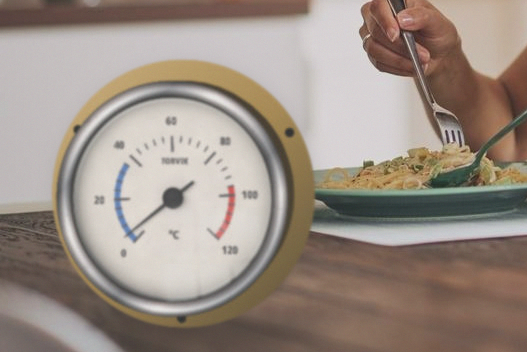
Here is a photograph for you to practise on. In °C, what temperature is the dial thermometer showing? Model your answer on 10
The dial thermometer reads 4
